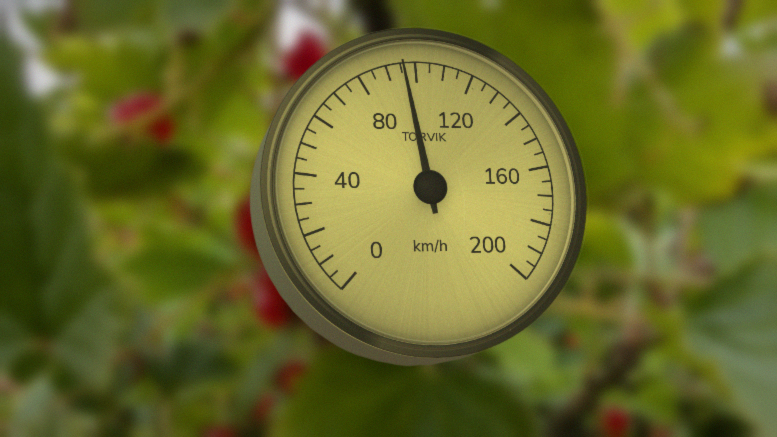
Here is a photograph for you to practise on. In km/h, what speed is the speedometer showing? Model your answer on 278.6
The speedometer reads 95
